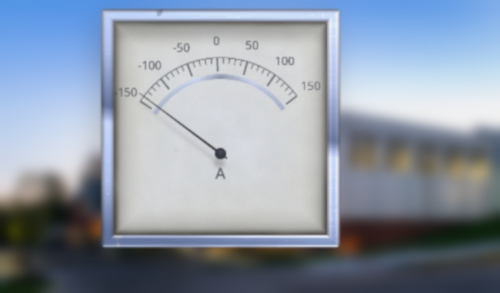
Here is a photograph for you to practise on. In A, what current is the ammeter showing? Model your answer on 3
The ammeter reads -140
